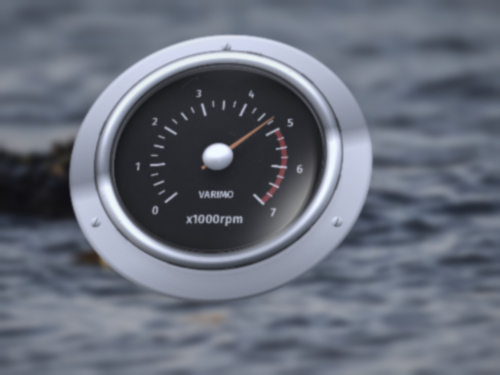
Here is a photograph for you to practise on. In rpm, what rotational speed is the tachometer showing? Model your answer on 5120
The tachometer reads 4750
